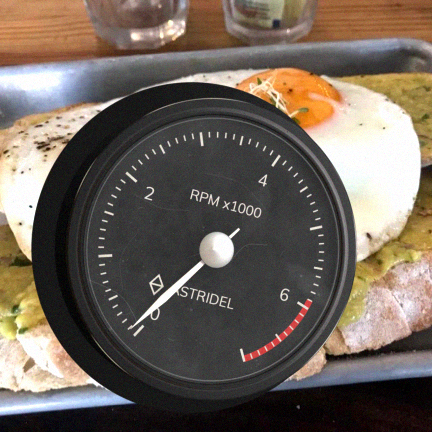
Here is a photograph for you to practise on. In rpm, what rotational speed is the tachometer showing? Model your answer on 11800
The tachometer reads 100
